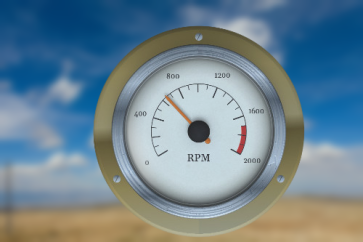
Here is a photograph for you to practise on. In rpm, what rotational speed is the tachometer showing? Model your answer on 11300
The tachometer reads 650
